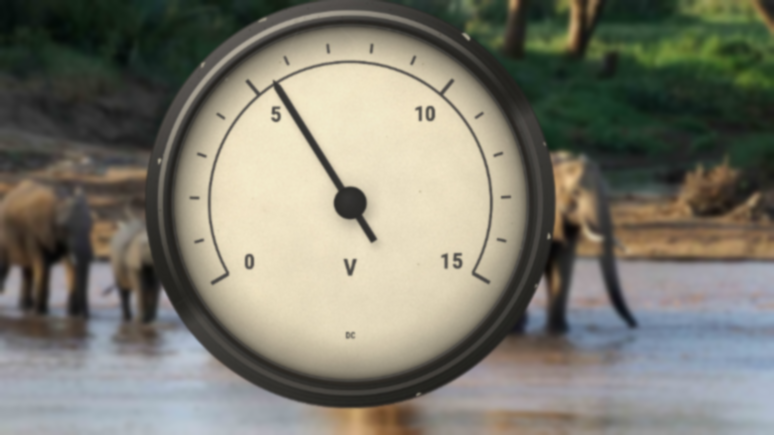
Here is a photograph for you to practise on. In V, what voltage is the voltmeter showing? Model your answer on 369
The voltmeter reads 5.5
